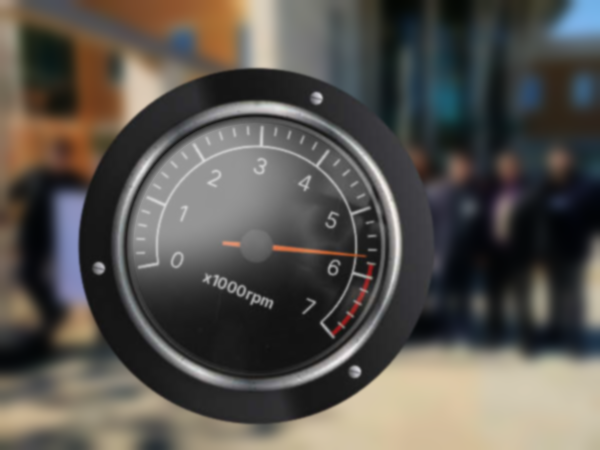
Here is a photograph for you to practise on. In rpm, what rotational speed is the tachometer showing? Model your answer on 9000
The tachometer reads 5700
